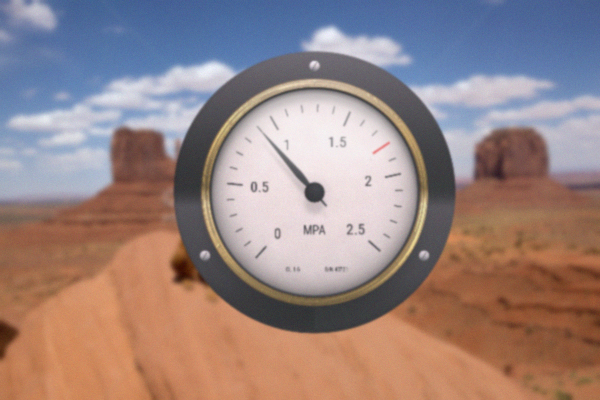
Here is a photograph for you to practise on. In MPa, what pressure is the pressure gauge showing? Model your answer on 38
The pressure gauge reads 0.9
